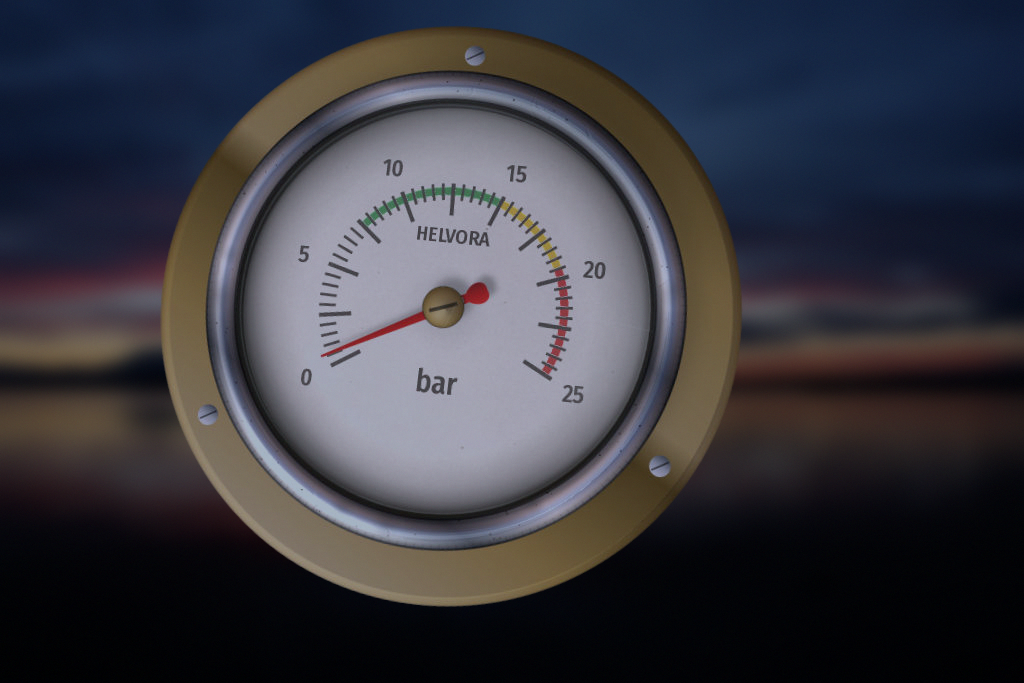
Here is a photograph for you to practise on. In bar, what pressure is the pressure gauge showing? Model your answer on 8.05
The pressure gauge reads 0.5
